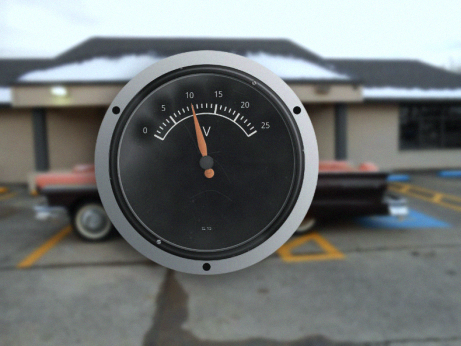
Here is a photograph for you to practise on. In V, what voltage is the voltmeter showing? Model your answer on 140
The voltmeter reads 10
